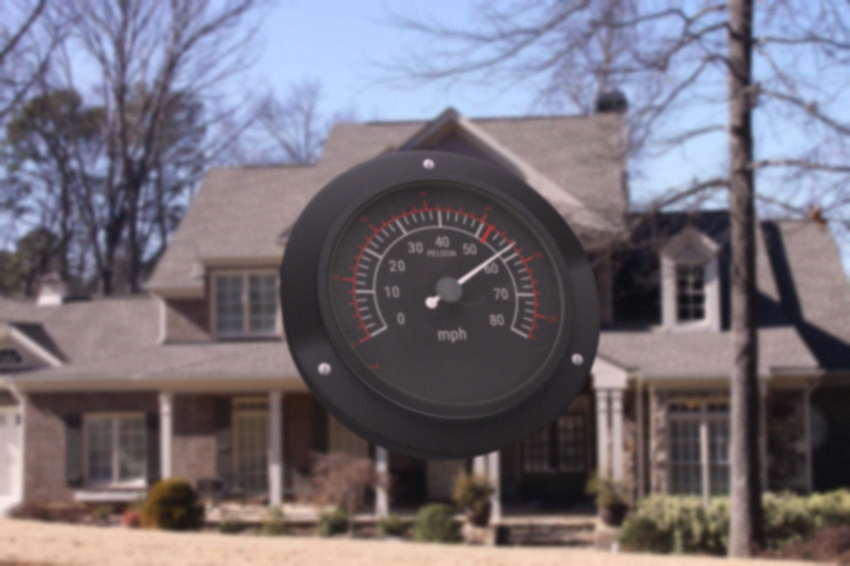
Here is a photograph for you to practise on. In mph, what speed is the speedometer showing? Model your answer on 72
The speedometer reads 58
